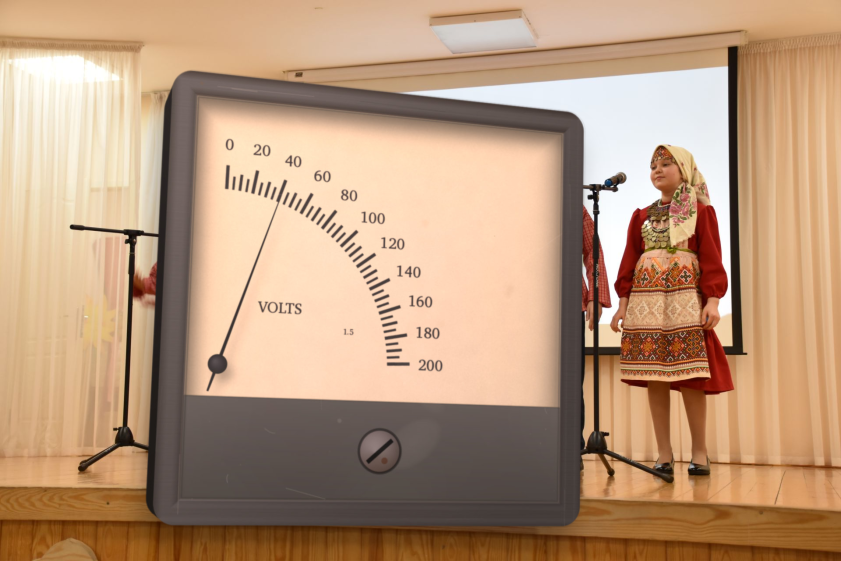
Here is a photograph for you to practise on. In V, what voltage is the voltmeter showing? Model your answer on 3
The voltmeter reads 40
